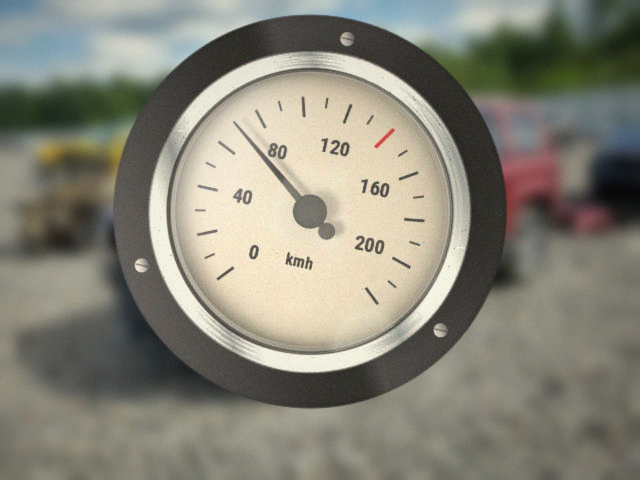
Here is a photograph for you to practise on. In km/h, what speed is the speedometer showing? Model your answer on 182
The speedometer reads 70
